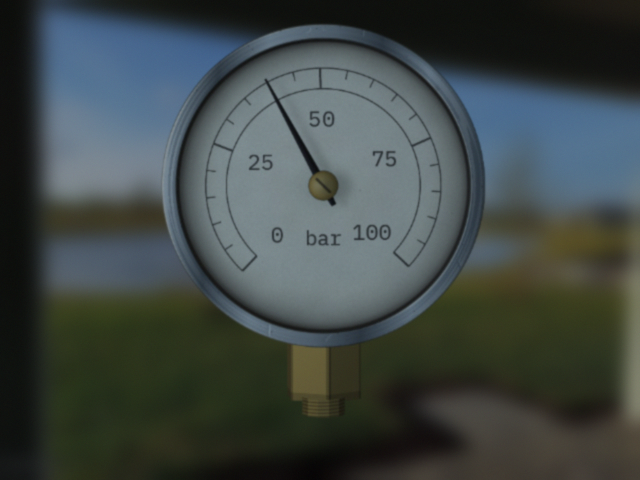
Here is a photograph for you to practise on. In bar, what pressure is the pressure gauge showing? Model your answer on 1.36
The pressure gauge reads 40
